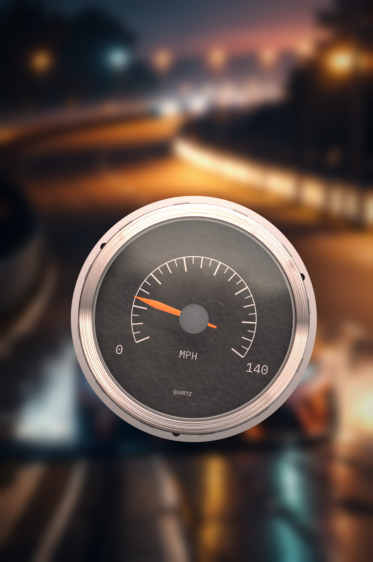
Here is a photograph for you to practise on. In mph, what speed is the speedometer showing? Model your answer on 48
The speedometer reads 25
